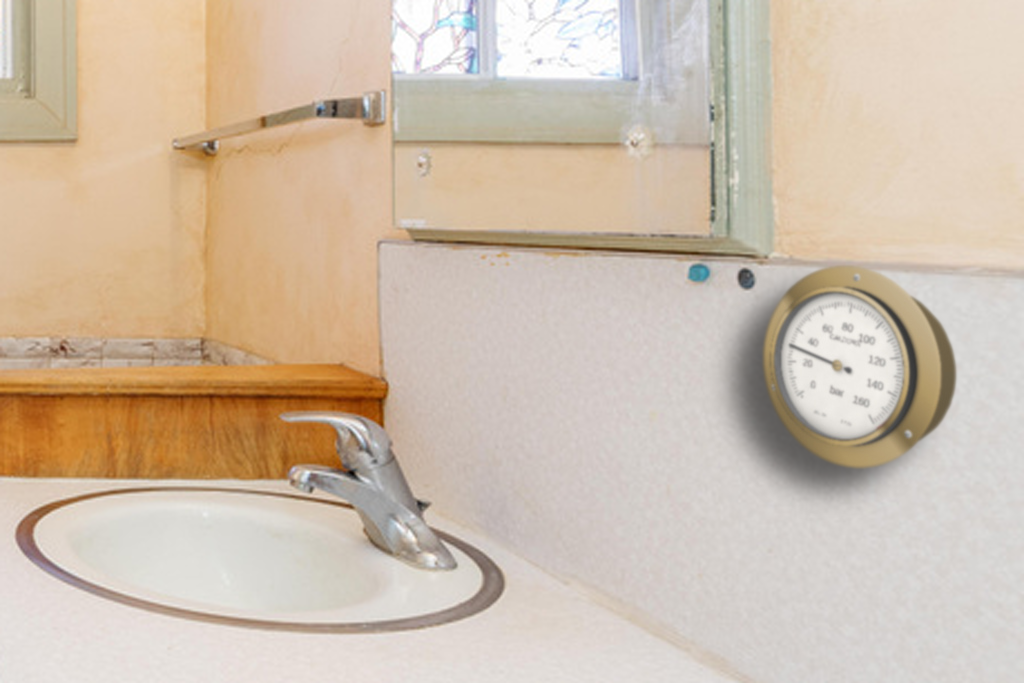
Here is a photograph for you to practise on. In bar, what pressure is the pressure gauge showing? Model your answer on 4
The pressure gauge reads 30
